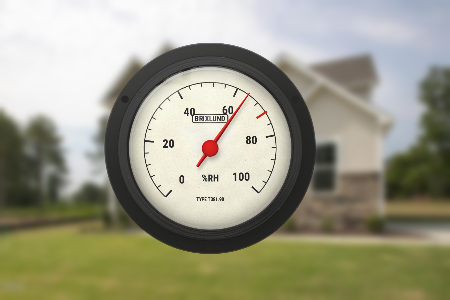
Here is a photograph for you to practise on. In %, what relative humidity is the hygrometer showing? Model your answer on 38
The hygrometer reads 64
